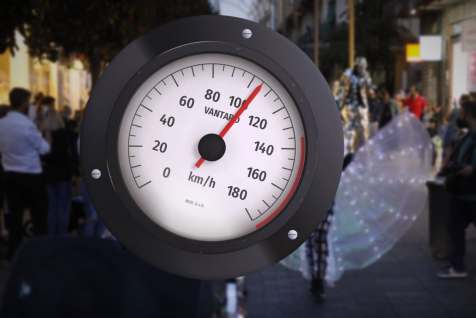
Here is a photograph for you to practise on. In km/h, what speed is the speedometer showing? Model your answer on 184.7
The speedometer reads 105
